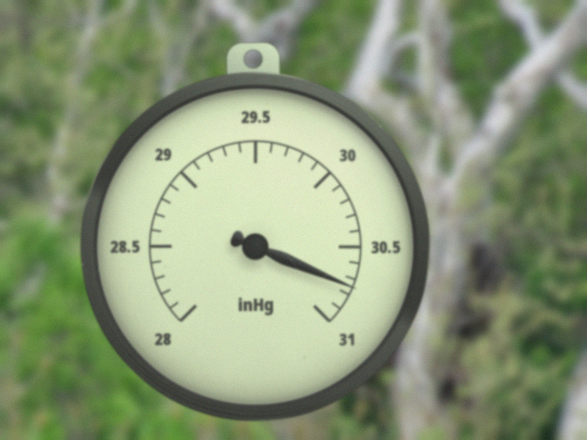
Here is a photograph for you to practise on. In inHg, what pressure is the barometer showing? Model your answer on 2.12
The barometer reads 30.75
